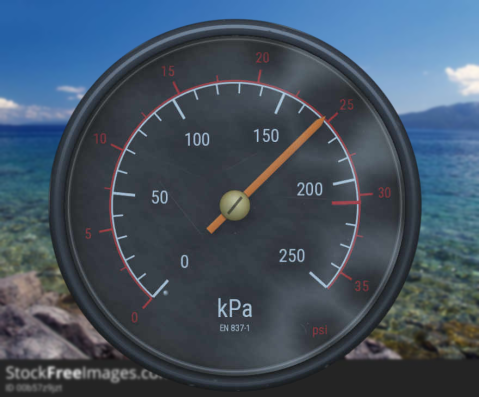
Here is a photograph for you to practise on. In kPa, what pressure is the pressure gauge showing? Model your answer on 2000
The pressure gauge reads 170
